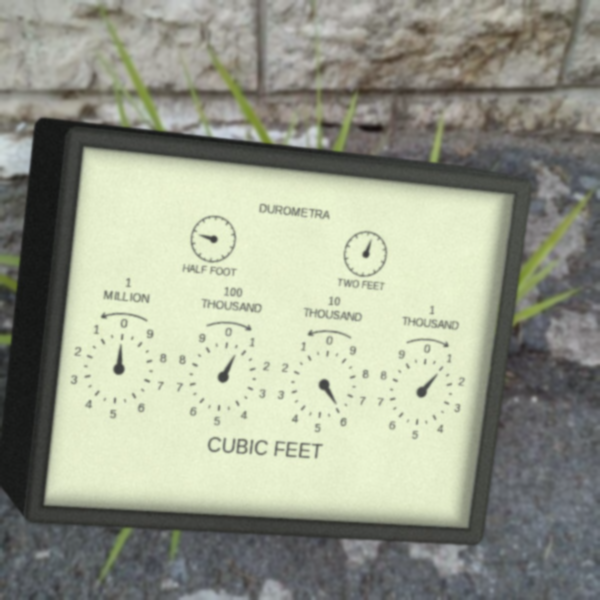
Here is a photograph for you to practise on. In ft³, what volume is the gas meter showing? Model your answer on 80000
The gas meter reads 6100
